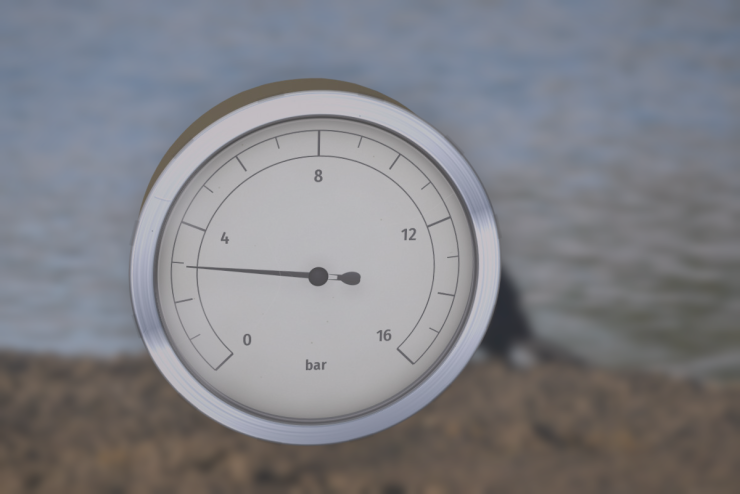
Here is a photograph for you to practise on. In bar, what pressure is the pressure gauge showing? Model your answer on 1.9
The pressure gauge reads 3
